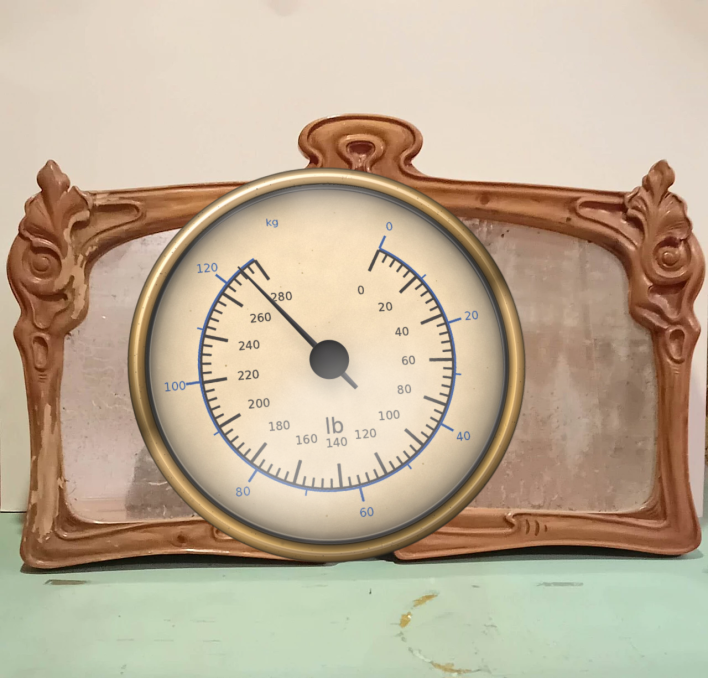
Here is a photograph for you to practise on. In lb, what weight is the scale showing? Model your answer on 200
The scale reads 272
